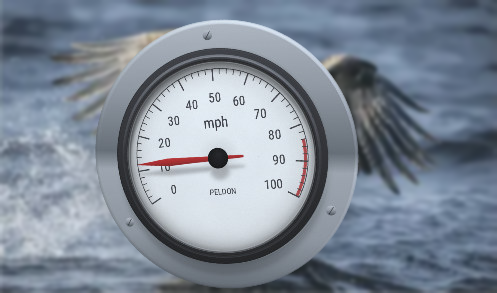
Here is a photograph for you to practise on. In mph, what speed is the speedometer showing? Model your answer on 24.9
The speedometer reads 12
